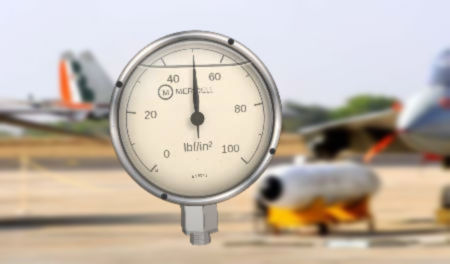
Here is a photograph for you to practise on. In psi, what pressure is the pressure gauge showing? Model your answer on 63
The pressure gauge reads 50
